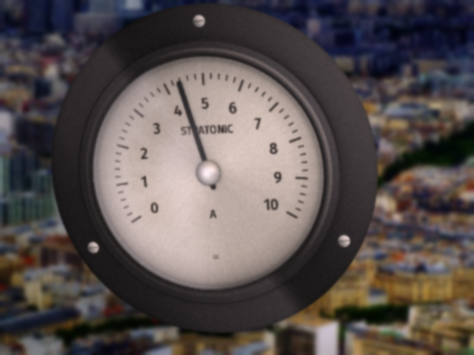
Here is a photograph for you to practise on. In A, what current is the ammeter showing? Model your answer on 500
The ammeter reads 4.4
